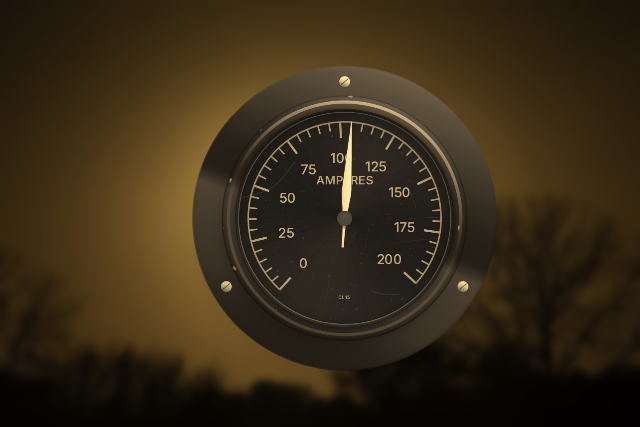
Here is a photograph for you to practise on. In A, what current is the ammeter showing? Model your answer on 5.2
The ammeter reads 105
